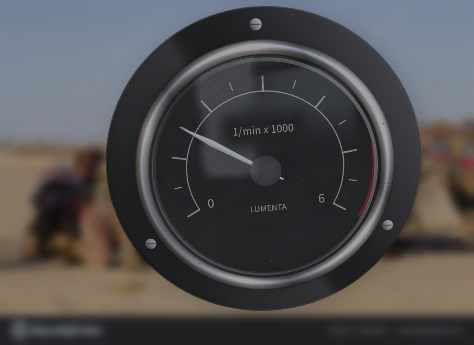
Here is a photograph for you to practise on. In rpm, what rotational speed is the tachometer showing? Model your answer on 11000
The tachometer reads 1500
